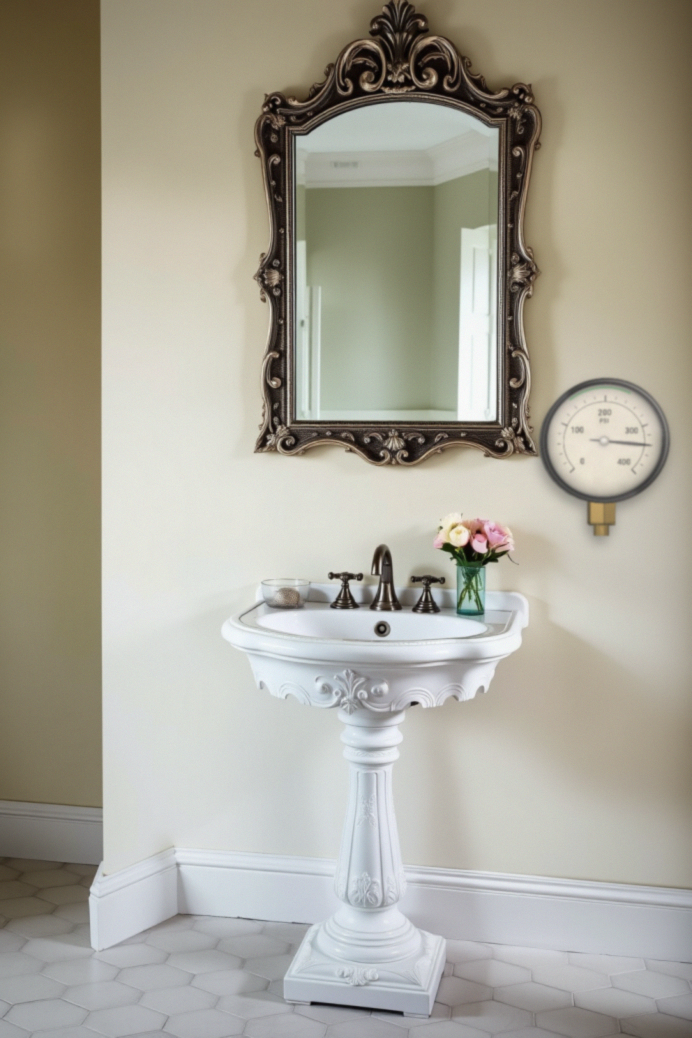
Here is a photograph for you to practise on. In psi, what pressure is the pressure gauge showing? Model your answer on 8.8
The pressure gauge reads 340
